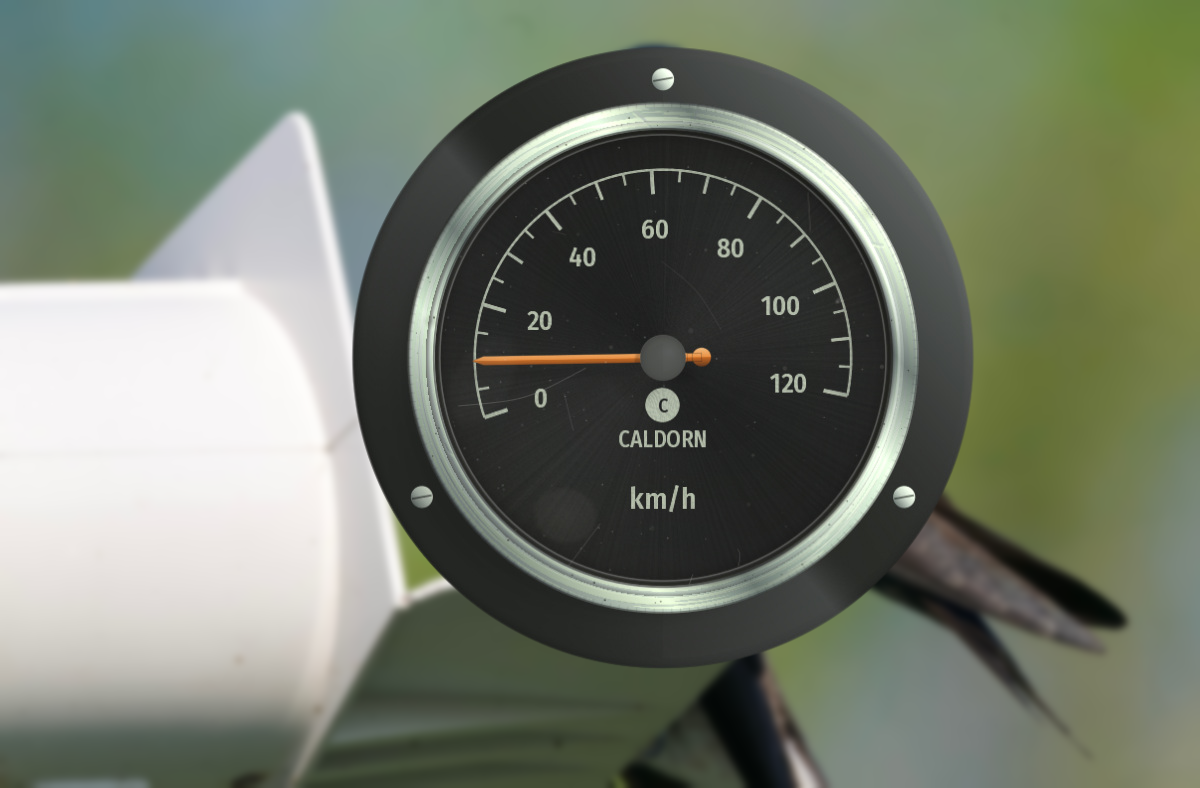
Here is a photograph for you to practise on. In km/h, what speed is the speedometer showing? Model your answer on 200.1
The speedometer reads 10
